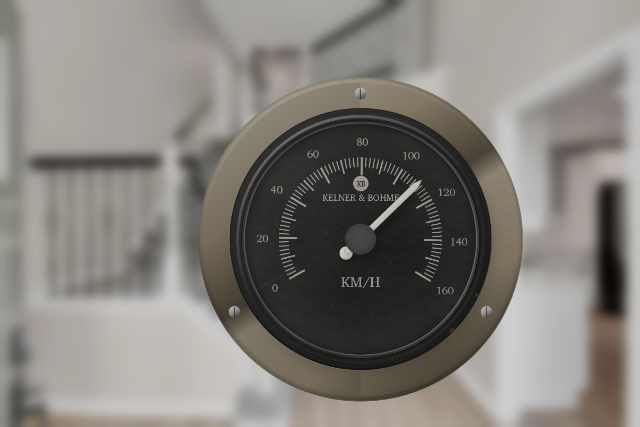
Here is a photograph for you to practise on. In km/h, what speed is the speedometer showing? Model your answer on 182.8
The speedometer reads 110
